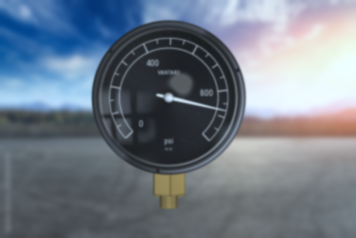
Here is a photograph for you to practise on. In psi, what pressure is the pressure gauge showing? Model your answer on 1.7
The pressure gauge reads 875
